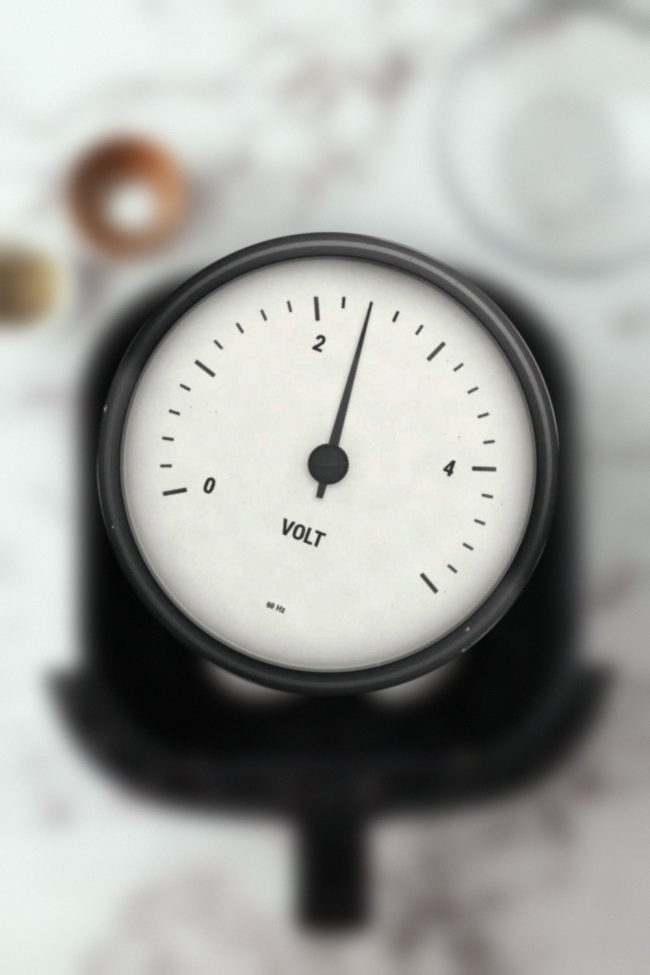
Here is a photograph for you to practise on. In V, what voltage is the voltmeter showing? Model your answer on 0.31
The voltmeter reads 2.4
